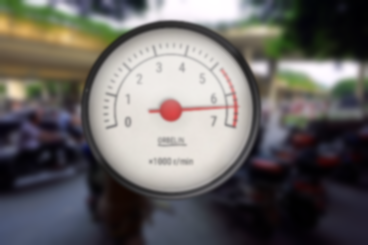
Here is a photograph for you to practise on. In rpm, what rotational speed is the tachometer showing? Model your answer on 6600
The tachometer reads 6400
